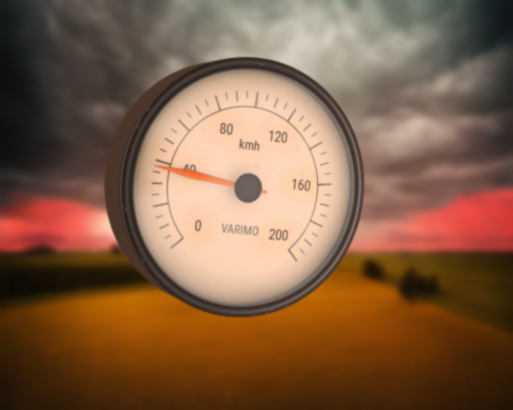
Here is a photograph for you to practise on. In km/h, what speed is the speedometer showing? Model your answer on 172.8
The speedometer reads 37.5
